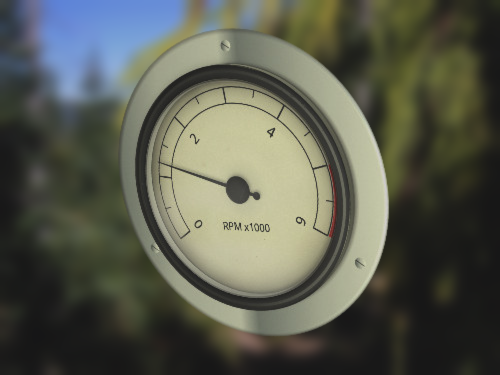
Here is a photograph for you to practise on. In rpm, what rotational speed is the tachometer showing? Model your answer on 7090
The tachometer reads 1250
